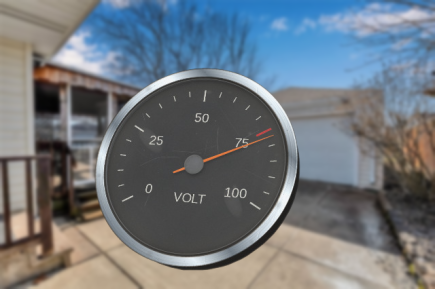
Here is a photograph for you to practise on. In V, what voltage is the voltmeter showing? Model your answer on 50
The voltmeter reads 77.5
